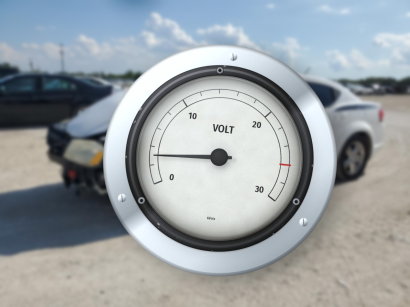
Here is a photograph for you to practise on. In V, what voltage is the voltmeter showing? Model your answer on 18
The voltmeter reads 3
